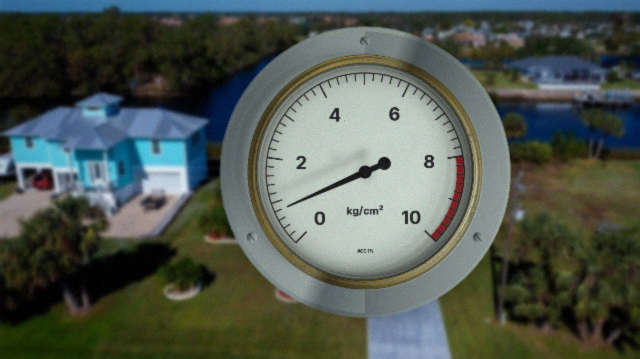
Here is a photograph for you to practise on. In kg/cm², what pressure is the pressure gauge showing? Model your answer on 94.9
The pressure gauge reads 0.8
